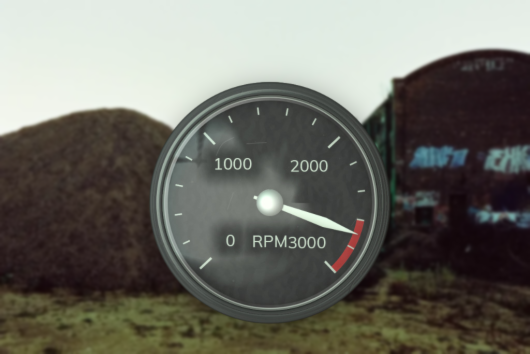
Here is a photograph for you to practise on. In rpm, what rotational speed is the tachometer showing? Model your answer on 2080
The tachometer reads 2700
